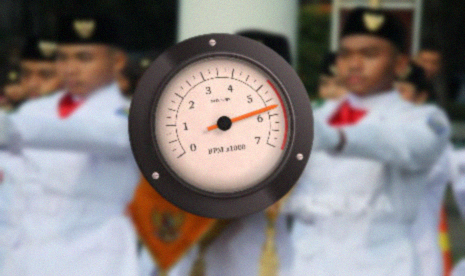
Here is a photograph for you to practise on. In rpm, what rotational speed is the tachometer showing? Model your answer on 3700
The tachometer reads 5750
